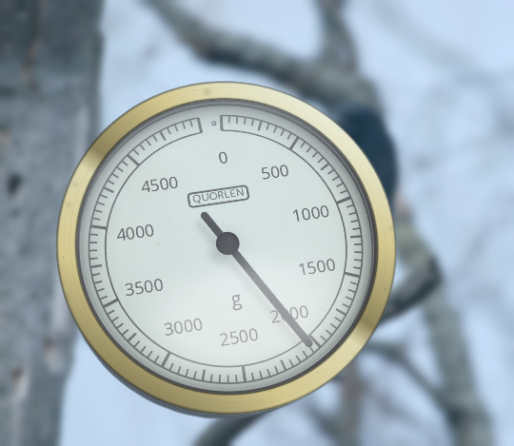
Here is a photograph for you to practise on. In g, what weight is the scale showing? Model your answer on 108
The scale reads 2050
